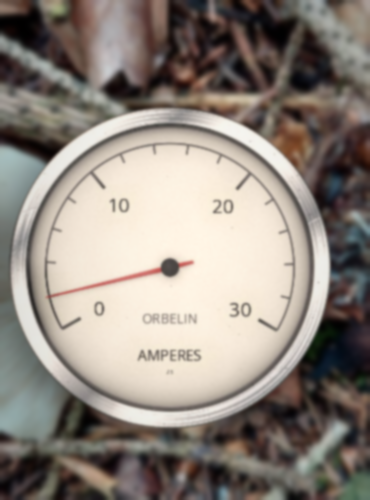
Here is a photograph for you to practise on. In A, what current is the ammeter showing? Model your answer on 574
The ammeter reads 2
